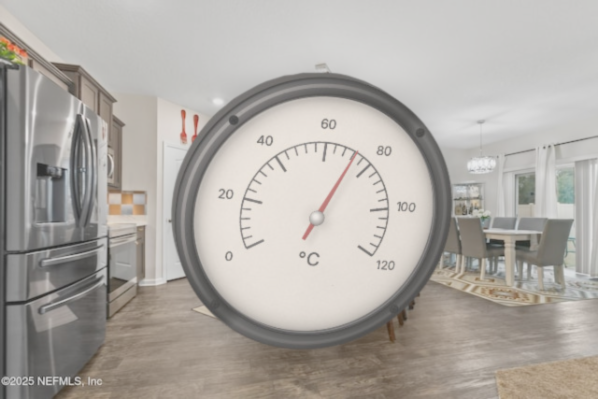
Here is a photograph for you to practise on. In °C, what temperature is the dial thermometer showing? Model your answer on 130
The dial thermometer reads 72
